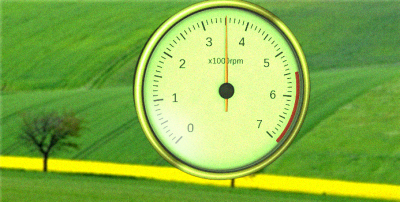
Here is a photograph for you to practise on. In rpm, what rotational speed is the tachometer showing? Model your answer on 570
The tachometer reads 3500
